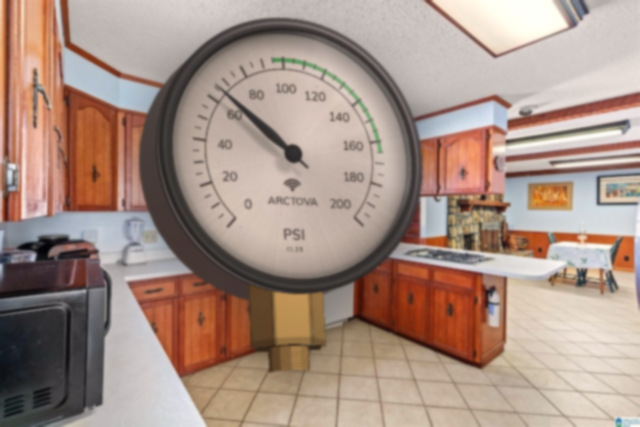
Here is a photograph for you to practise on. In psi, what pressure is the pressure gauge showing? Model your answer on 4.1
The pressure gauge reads 65
